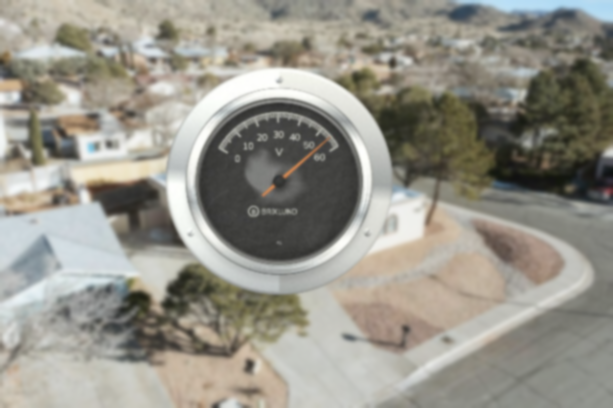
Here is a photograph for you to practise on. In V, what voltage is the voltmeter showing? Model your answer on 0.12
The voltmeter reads 55
